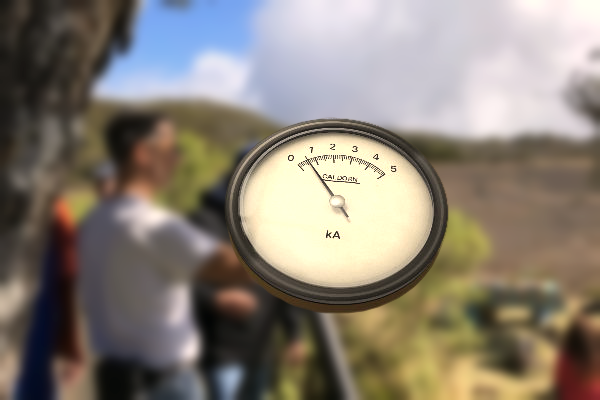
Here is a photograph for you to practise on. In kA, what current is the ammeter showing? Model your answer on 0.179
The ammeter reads 0.5
